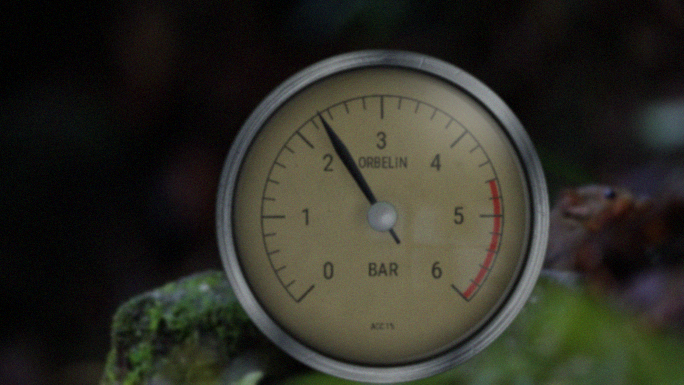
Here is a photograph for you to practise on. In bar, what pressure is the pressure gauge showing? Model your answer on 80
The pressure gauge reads 2.3
